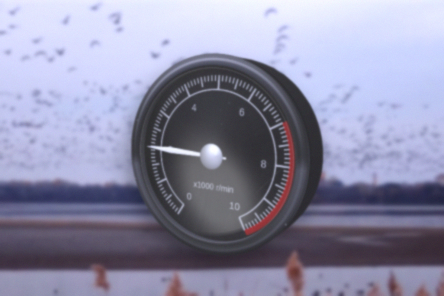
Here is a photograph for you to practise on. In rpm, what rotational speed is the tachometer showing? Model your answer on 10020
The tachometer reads 2000
